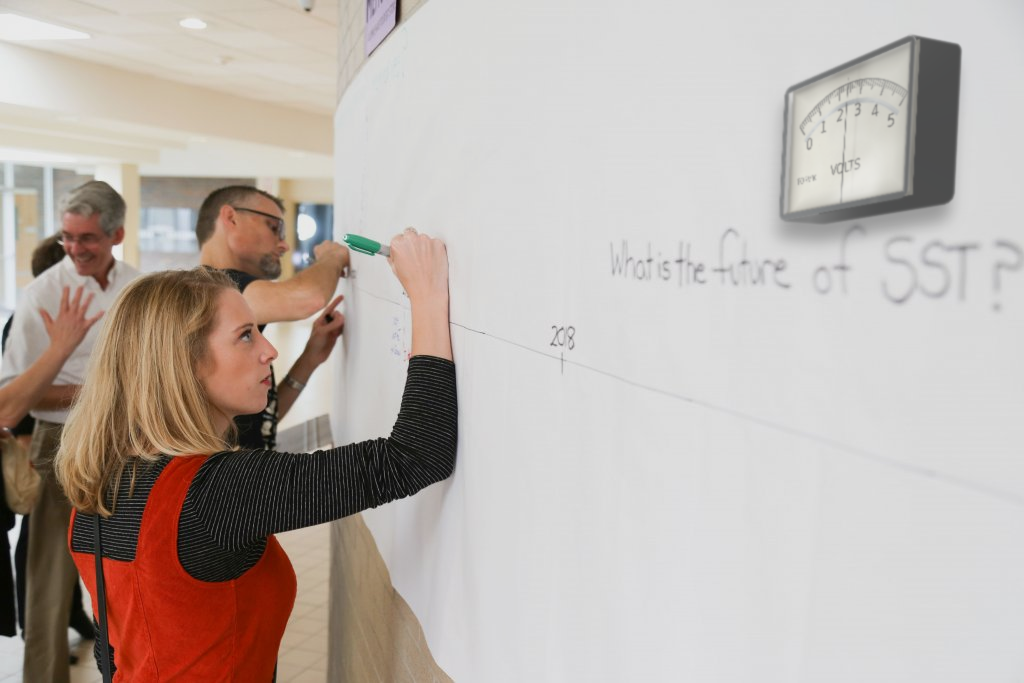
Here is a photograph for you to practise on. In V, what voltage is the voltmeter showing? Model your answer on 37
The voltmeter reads 2.5
